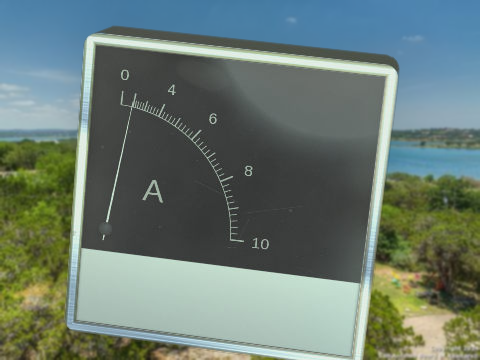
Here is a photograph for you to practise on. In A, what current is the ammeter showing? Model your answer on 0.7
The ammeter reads 2
